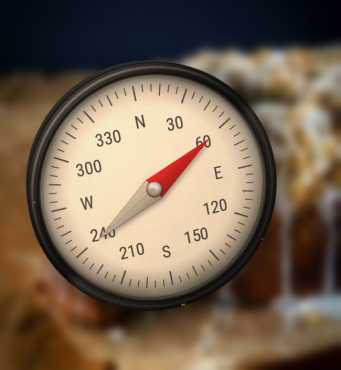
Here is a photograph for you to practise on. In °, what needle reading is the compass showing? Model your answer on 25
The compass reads 60
